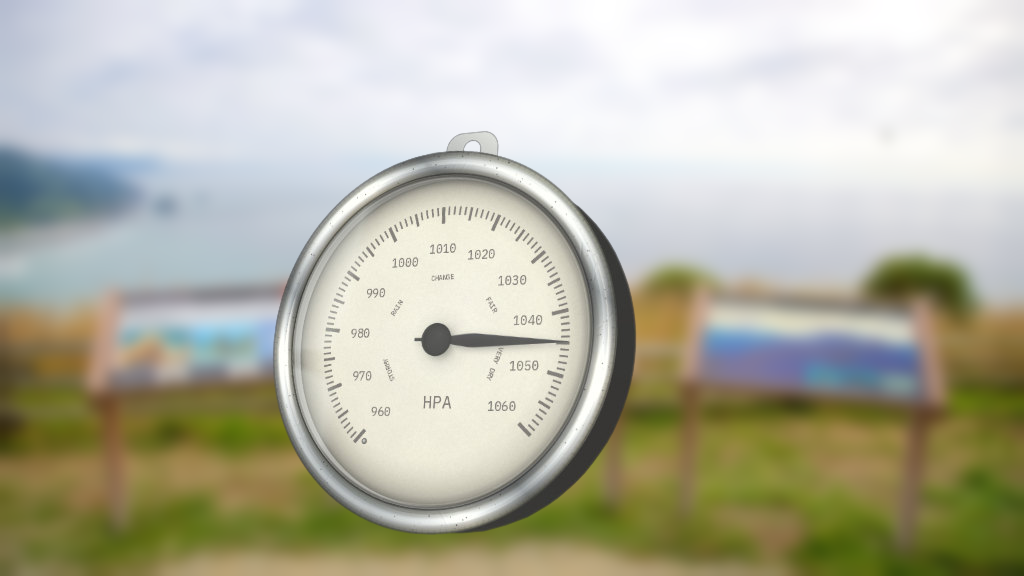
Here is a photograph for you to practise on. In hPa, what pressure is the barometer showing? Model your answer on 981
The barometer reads 1045
